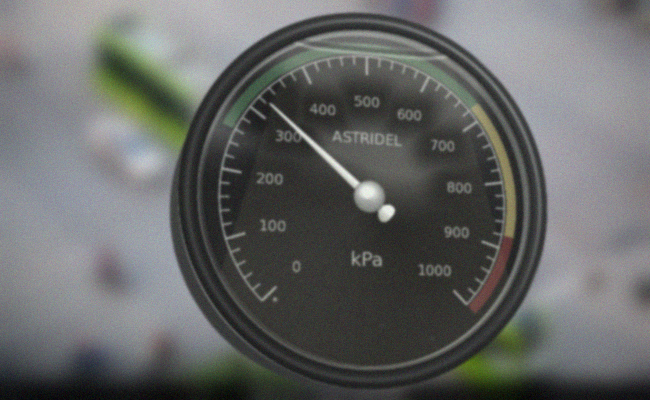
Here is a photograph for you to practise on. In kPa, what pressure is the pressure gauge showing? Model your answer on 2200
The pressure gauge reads 320
